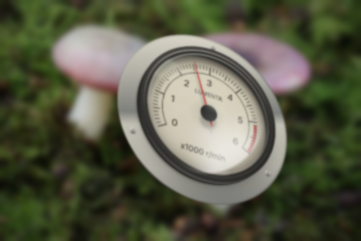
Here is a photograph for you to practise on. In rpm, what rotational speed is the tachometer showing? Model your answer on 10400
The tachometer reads 2500
